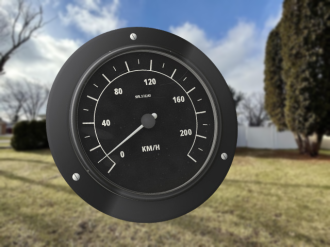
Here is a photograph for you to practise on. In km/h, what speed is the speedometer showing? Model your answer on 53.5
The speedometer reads 10
